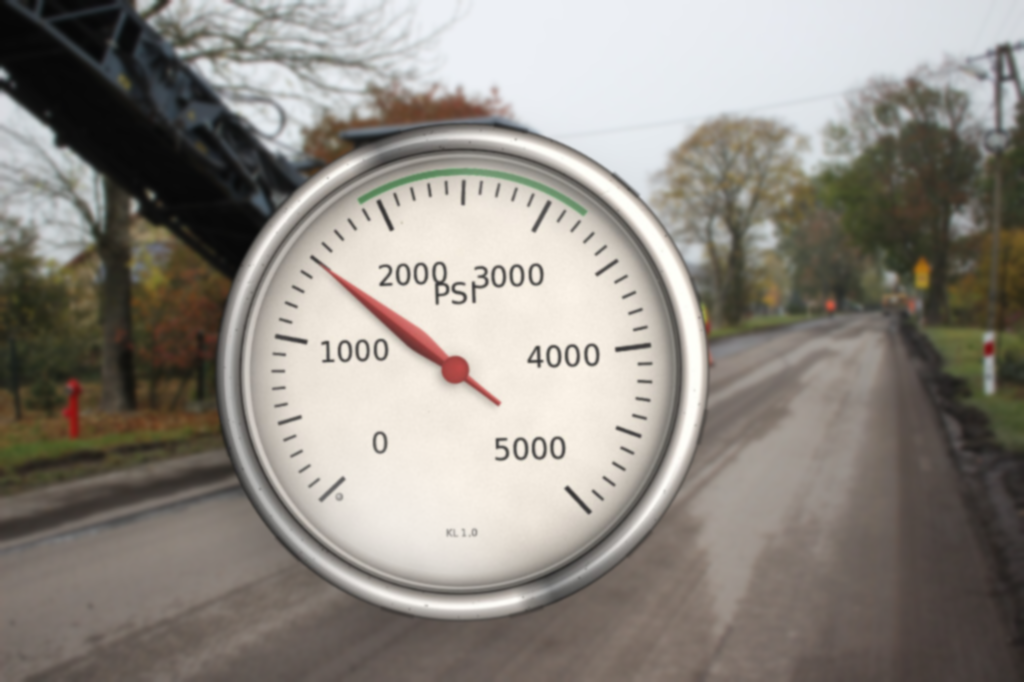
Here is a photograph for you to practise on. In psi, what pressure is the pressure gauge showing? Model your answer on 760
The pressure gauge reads 1500
